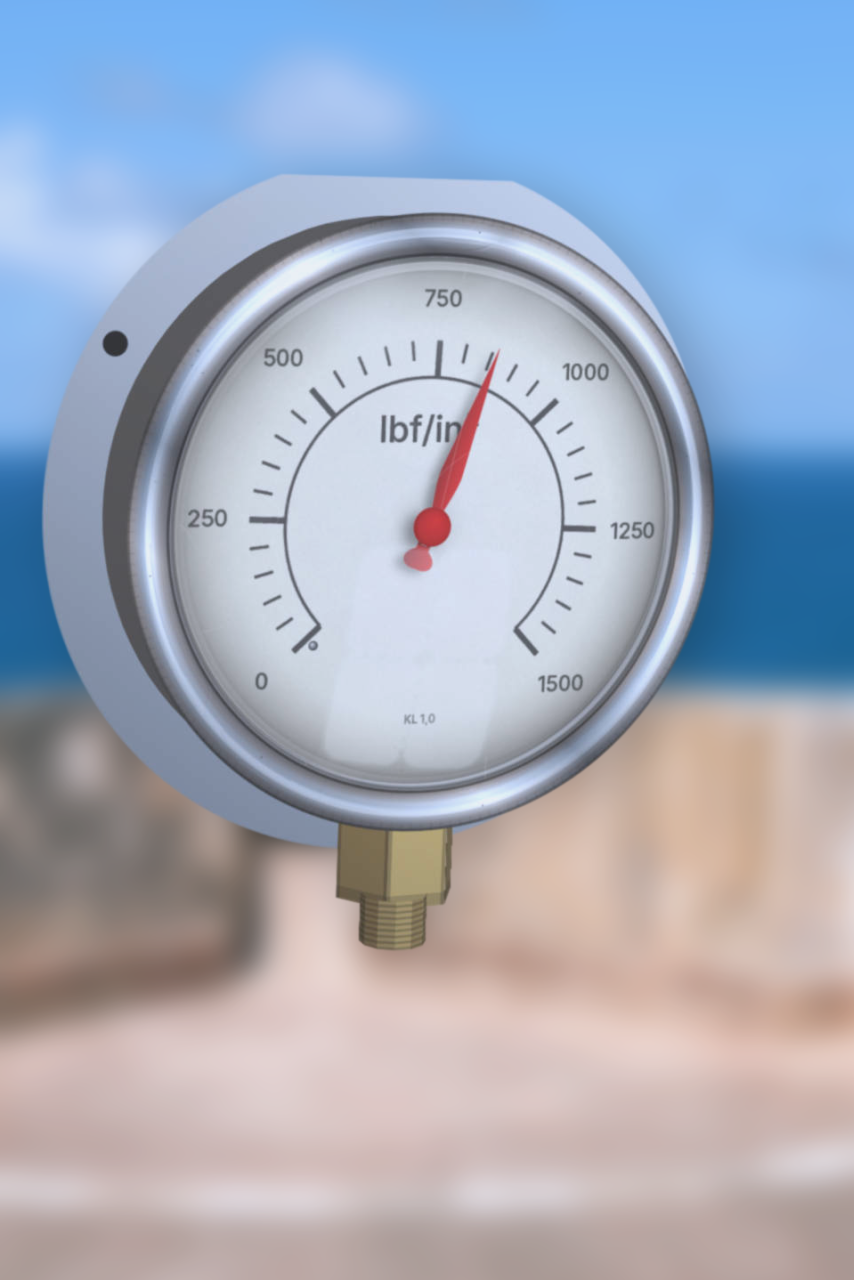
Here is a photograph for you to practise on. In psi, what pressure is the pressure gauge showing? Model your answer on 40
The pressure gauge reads 850
